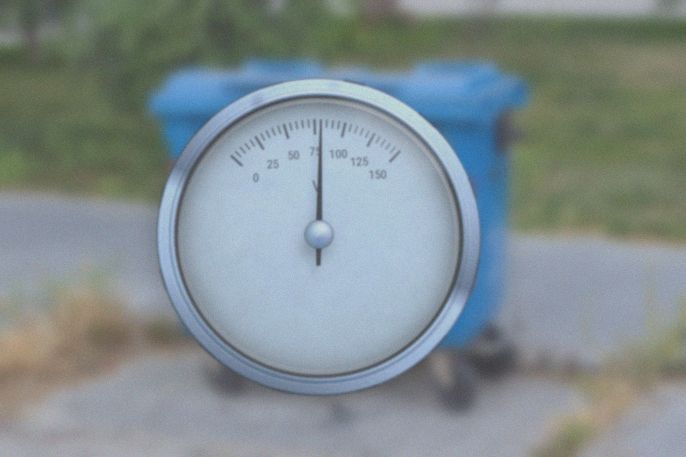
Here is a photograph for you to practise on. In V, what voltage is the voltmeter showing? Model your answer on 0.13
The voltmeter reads 80
